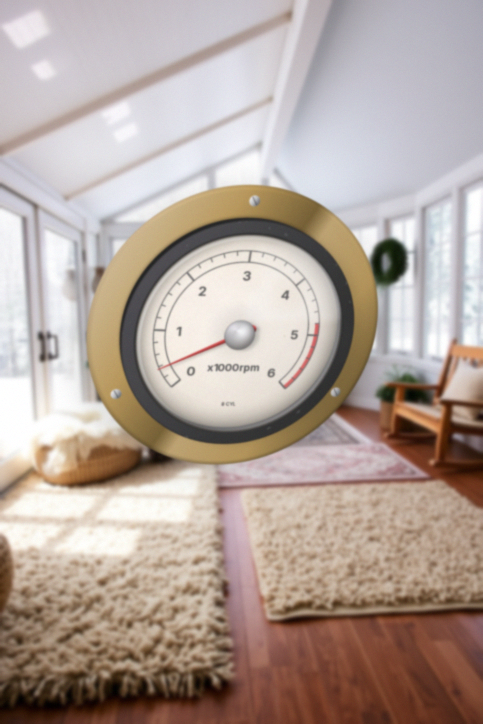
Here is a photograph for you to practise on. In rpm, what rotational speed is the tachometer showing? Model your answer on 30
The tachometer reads 400
